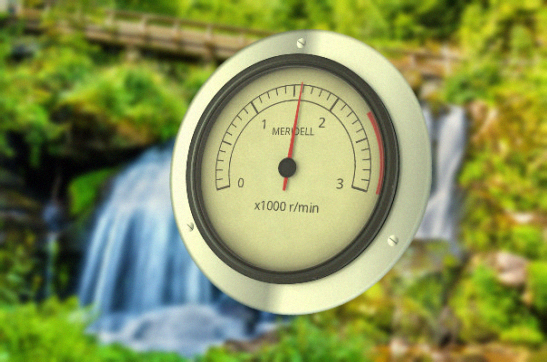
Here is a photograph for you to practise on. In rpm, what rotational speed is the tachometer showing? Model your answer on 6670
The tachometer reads 1600
